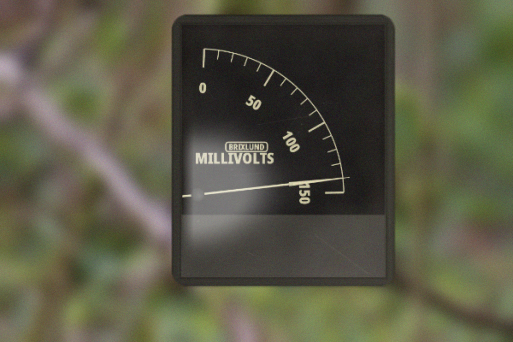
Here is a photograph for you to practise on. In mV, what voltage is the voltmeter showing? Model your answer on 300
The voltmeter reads 140
